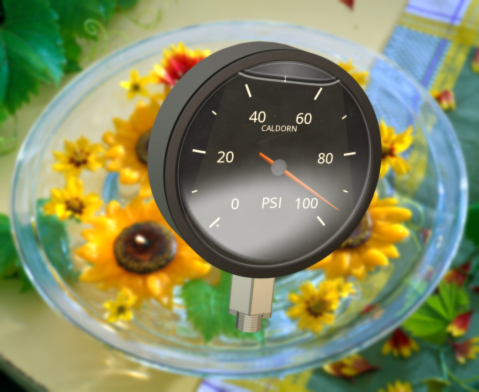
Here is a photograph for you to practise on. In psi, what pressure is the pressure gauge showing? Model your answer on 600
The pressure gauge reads 95
